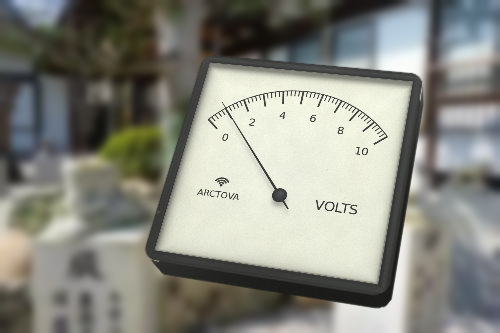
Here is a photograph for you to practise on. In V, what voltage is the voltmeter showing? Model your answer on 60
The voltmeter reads 1
